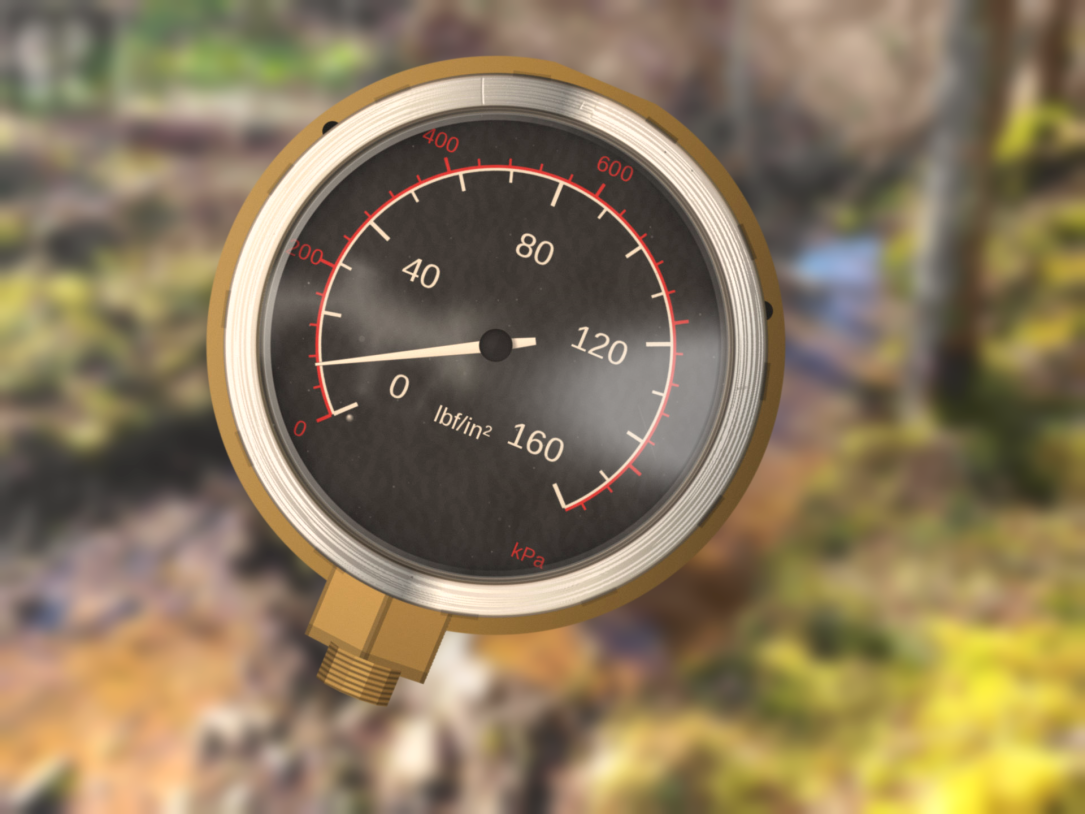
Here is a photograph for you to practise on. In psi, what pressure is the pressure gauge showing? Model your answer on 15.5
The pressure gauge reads 10
